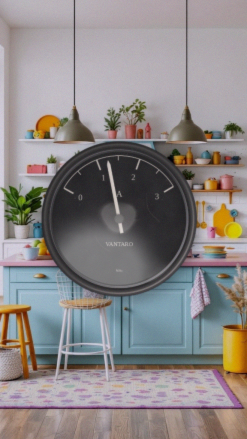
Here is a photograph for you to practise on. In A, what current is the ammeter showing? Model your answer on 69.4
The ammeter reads 1.25
